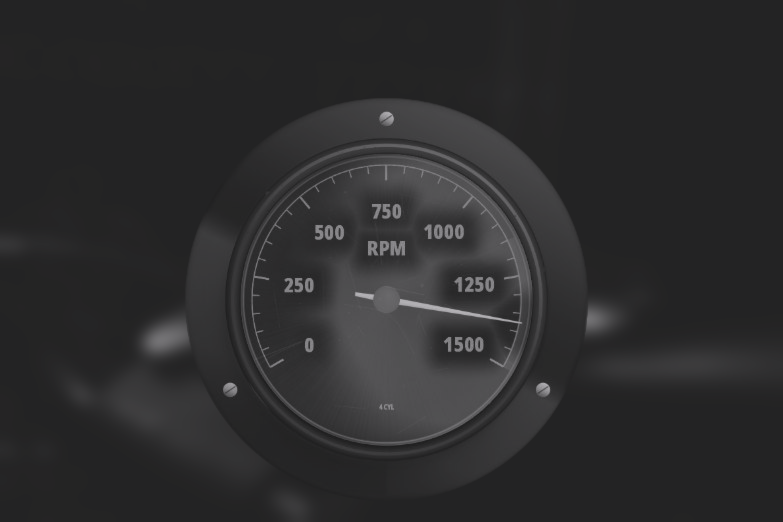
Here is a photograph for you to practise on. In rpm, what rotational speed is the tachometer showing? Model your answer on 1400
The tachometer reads 1375
